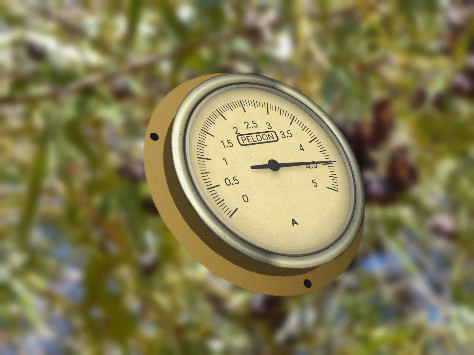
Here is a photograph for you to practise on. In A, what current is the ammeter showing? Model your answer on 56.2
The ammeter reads 4.5
